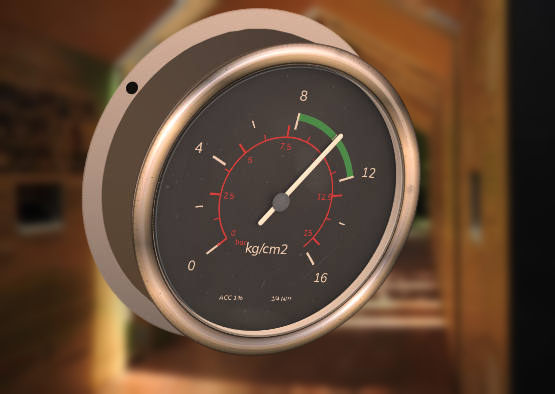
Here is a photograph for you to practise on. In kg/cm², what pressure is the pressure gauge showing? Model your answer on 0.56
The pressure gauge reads 10
